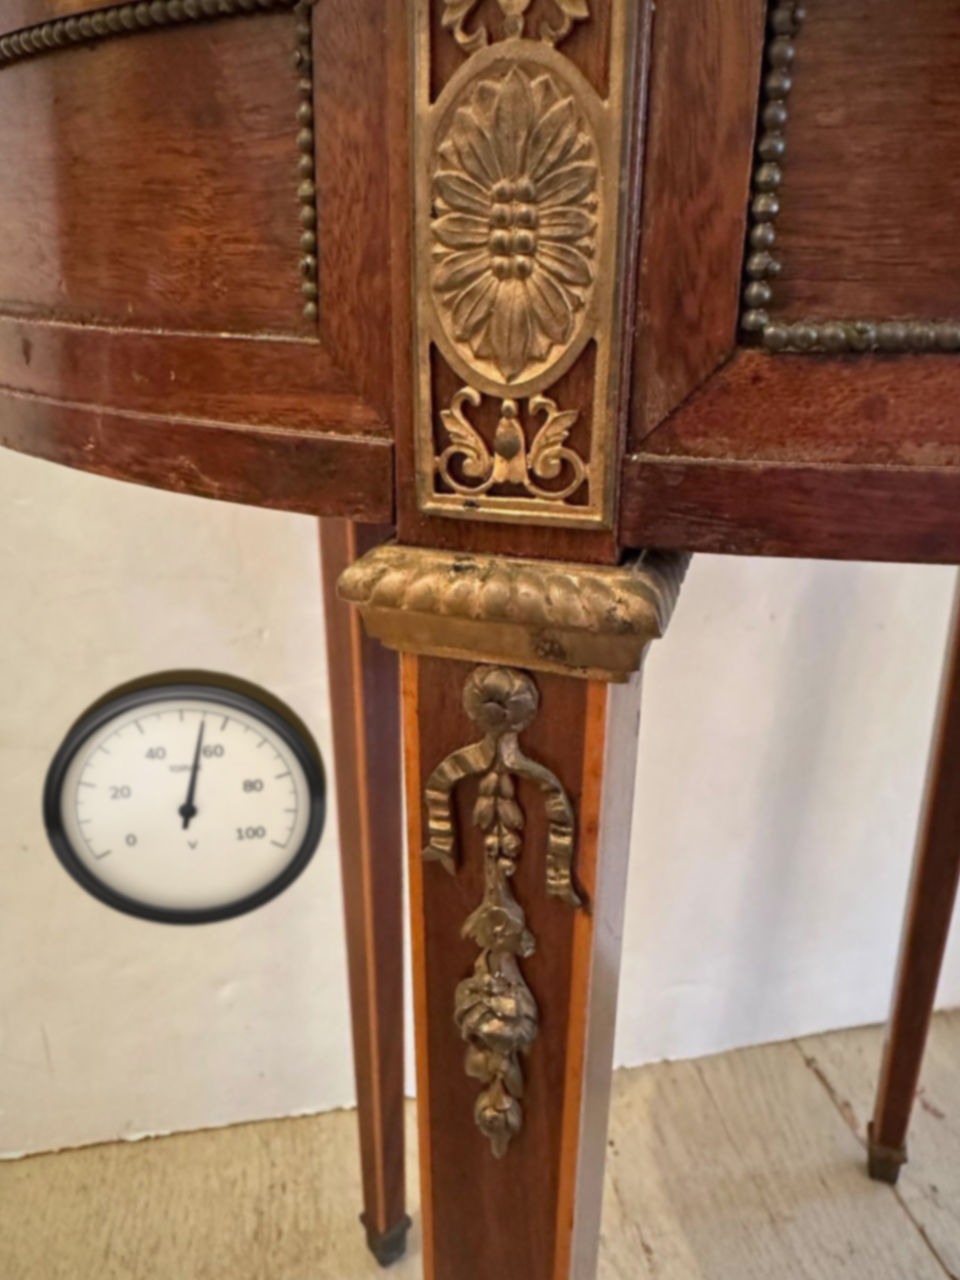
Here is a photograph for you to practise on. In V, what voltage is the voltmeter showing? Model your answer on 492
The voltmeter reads 55
